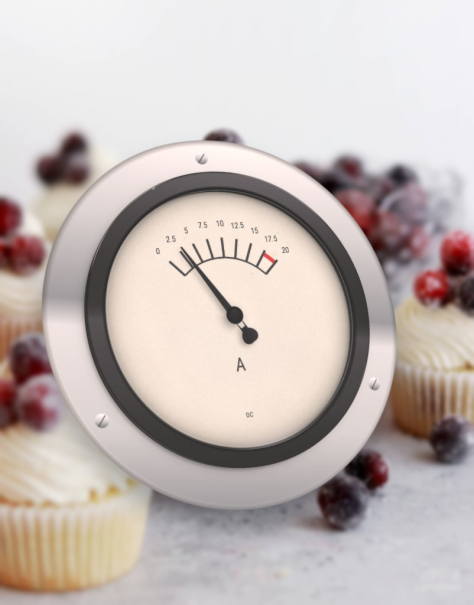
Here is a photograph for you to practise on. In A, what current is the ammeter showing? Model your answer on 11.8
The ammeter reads 2.5
